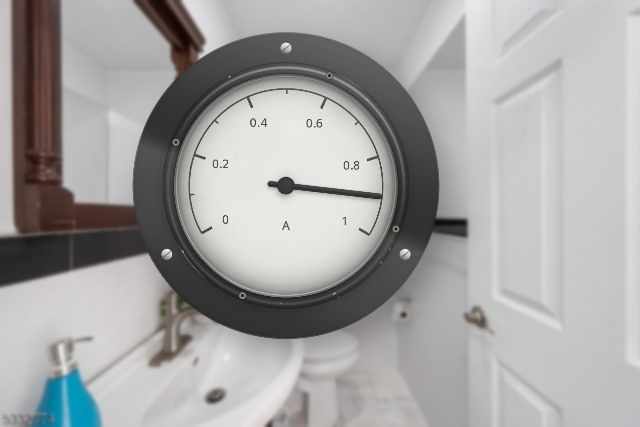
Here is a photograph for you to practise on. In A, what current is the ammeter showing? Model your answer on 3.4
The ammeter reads 0.9
